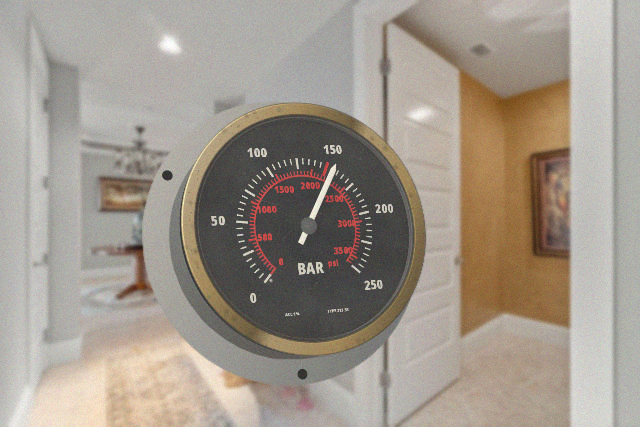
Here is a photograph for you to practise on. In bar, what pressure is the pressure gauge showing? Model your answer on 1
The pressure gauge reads 155
